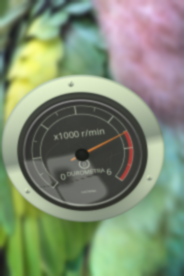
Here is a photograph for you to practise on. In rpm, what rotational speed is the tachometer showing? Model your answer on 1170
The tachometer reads 4500
